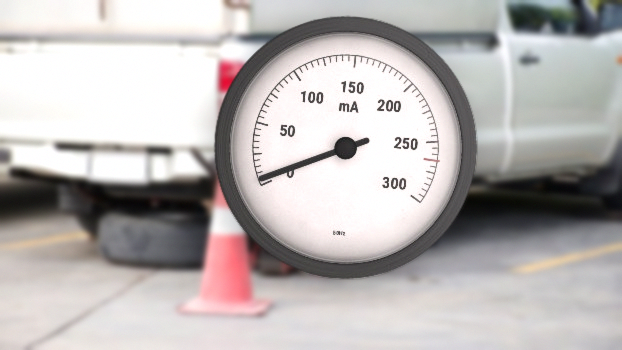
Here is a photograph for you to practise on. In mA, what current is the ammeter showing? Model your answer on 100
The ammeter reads 5
